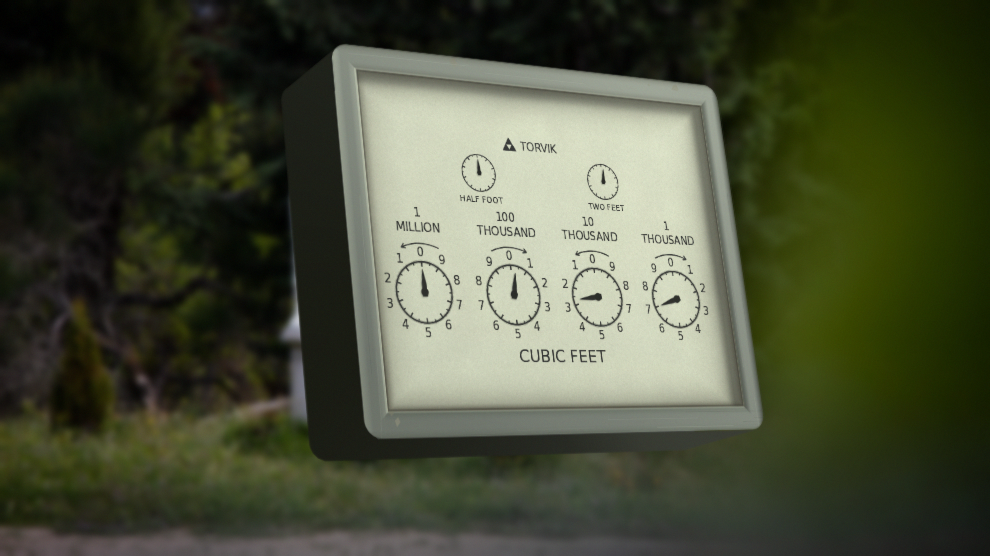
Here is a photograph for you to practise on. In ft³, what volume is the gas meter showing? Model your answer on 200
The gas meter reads 2700
